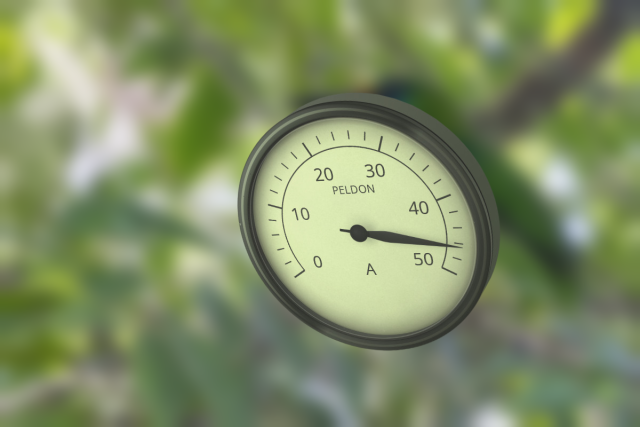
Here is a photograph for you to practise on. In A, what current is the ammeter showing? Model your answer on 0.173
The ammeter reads 46
